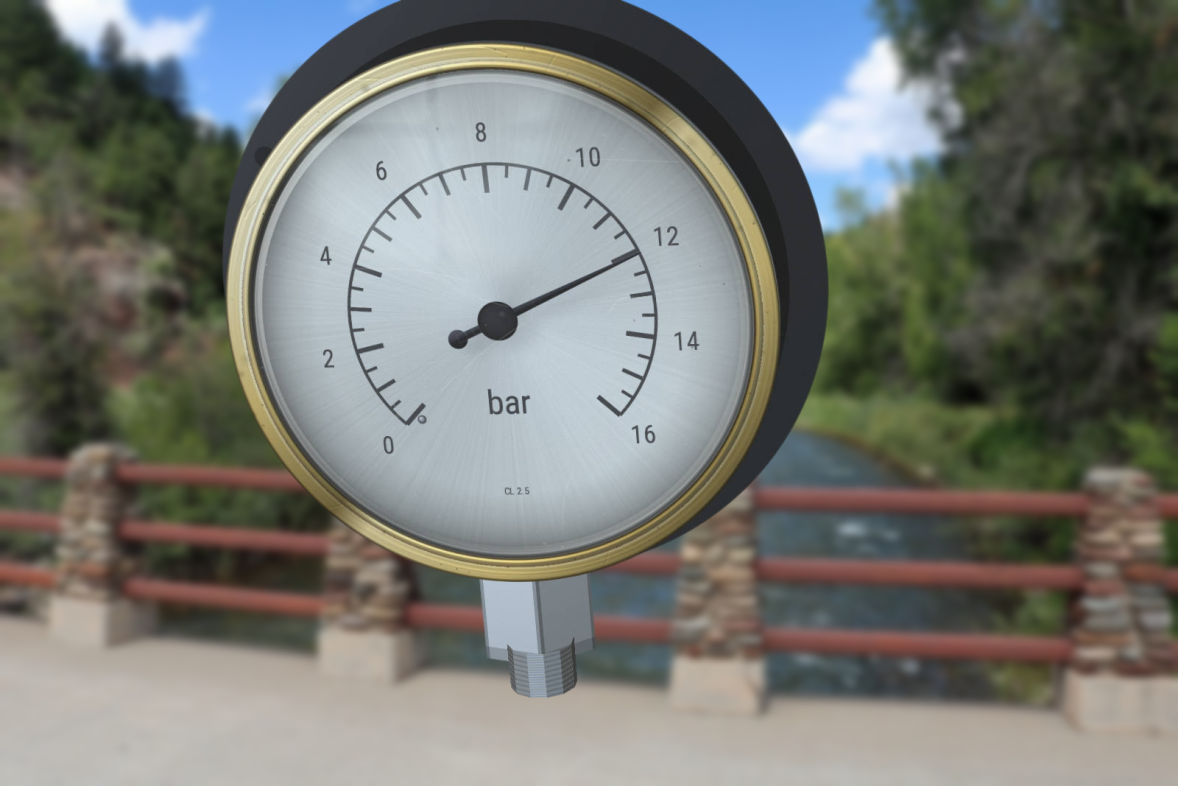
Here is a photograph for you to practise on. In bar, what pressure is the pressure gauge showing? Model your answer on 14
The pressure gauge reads 12
